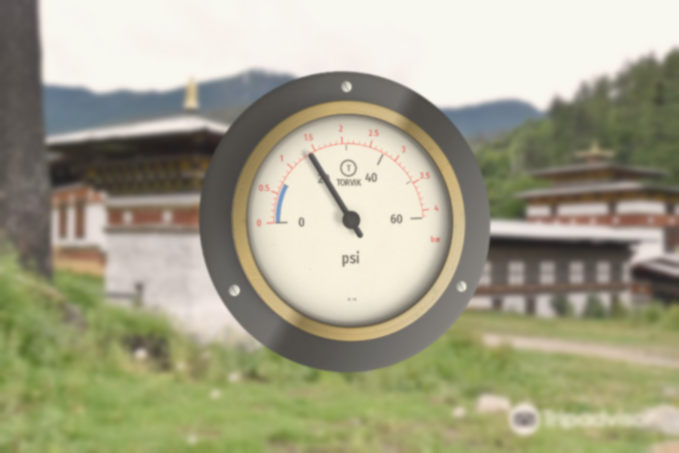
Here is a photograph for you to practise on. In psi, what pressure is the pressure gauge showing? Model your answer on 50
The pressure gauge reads 20
